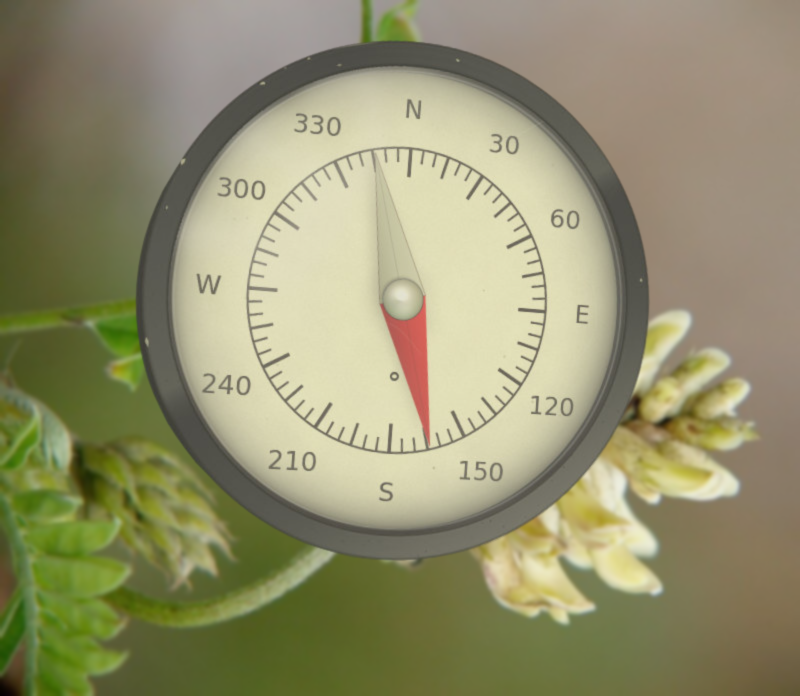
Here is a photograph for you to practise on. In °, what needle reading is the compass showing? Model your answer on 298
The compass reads 165
